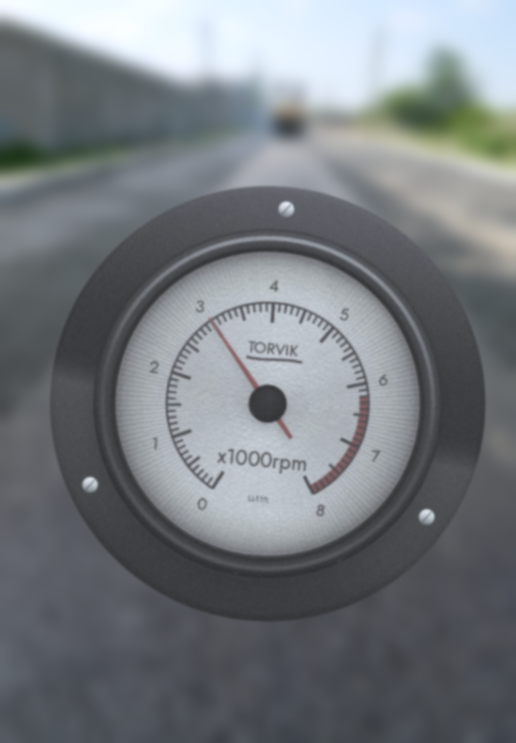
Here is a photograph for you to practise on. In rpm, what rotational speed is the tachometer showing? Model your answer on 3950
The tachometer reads 3000
